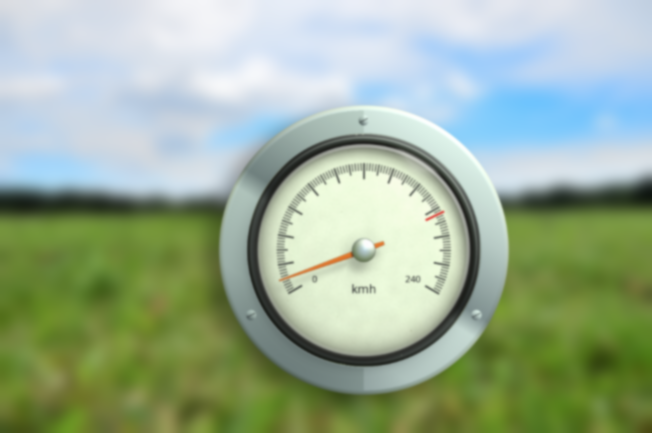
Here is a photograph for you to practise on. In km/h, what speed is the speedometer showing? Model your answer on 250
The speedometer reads 10
